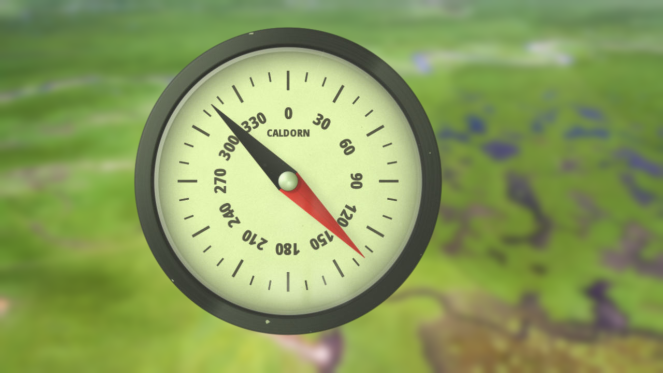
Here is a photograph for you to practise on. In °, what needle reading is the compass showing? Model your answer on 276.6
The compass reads 135
